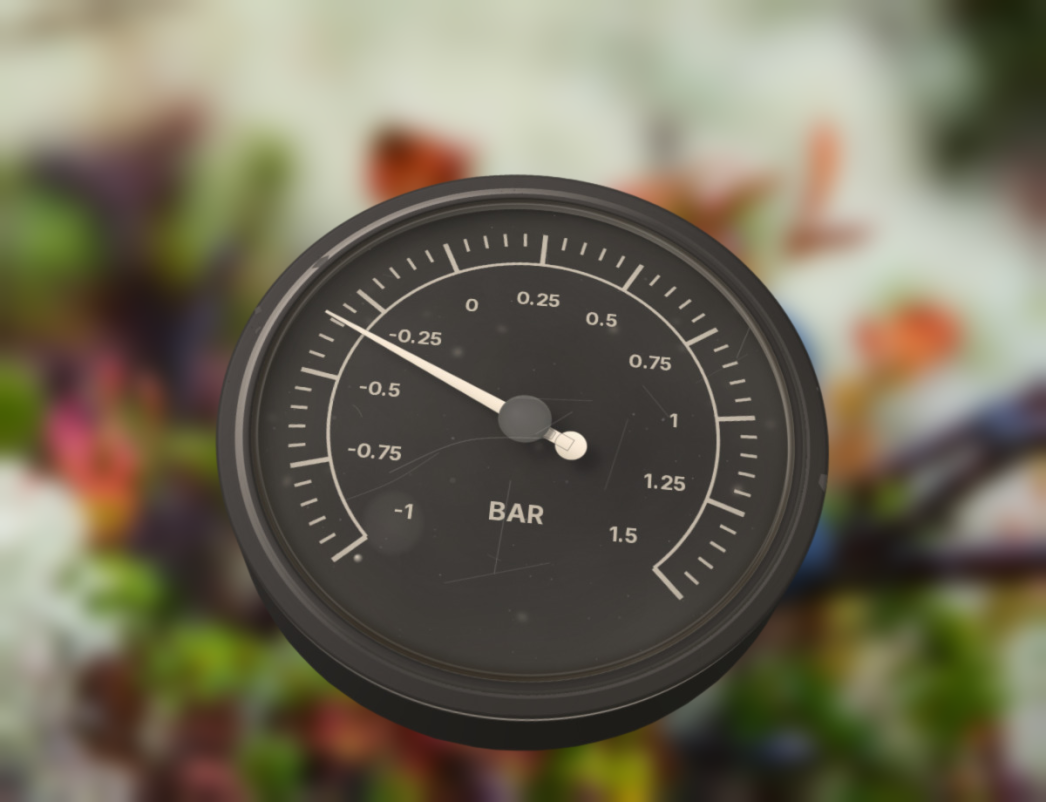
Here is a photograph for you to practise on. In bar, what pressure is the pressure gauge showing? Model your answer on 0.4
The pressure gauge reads -0.35
